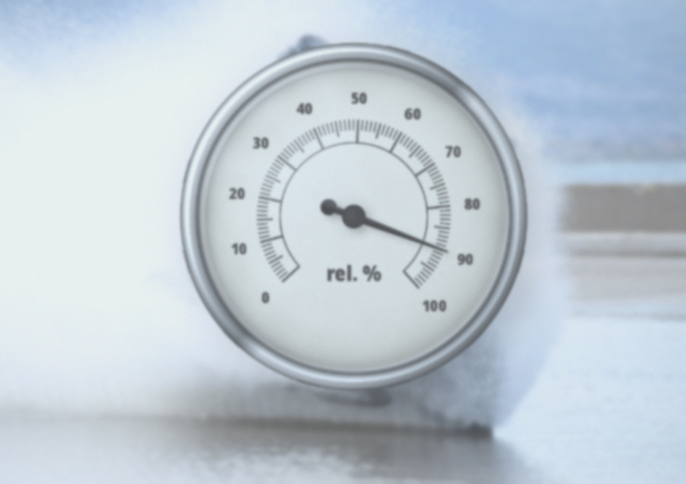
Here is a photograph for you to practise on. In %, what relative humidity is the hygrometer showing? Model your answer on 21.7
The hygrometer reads 90
